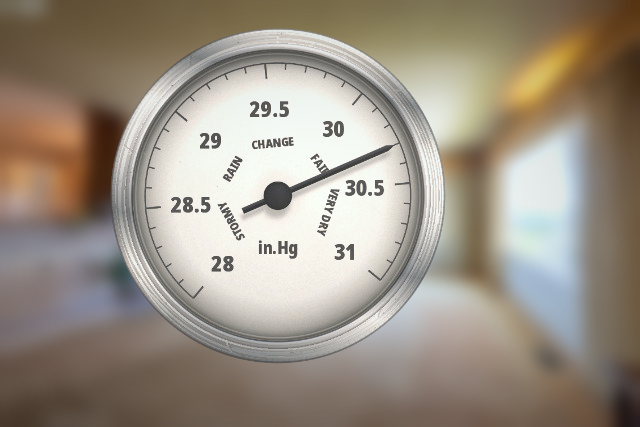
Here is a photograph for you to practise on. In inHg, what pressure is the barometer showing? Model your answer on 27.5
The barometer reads 30.3
